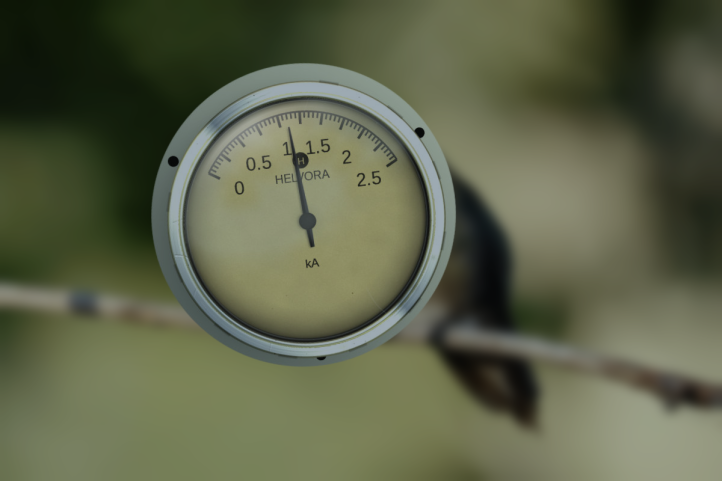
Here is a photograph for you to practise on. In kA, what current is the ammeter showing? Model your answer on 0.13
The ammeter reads 1.1
